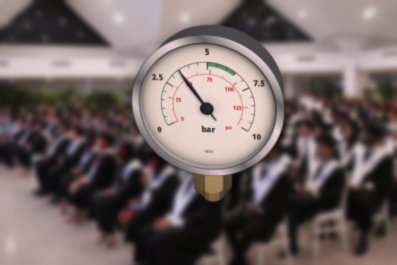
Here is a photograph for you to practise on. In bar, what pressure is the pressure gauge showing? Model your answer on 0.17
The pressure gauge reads 3.5
